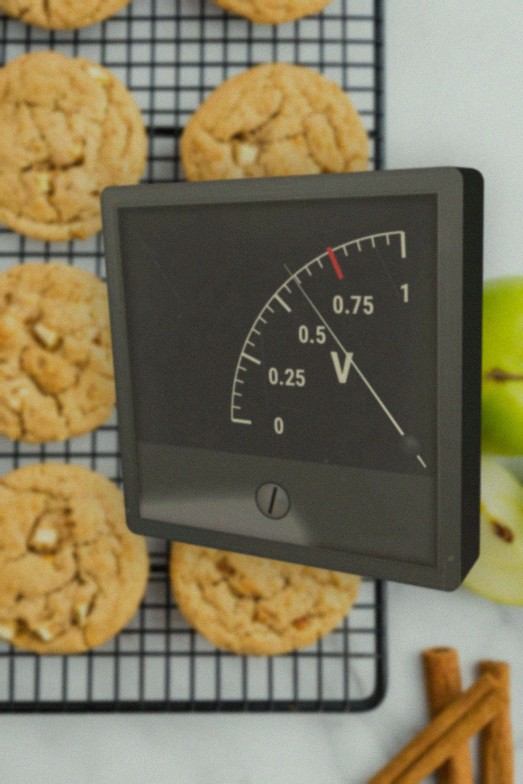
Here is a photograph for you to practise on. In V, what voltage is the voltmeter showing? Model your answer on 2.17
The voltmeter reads 0.6
